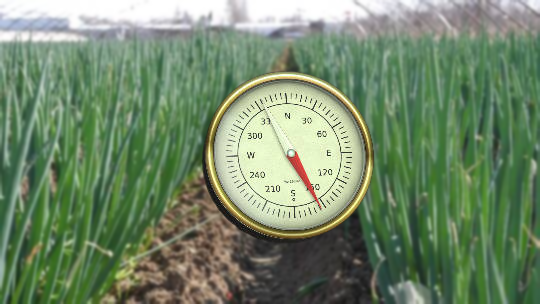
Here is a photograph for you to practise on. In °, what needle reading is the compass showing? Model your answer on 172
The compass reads 155
